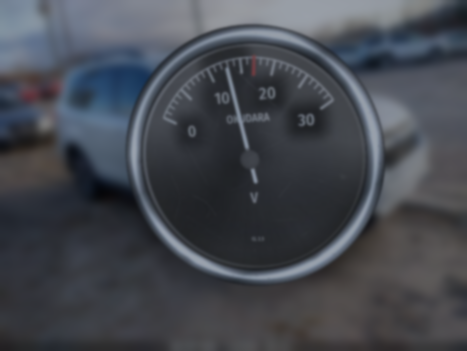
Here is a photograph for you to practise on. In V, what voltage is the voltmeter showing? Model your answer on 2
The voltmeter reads 13
